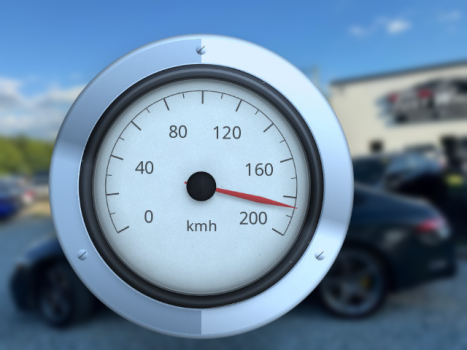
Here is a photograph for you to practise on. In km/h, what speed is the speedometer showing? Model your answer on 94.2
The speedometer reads 185
